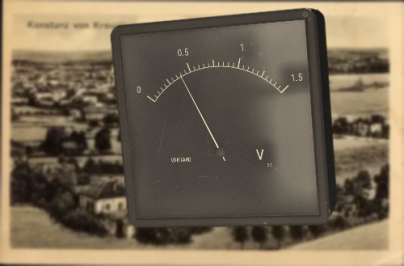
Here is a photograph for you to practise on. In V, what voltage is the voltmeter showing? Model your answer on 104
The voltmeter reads 0.4
